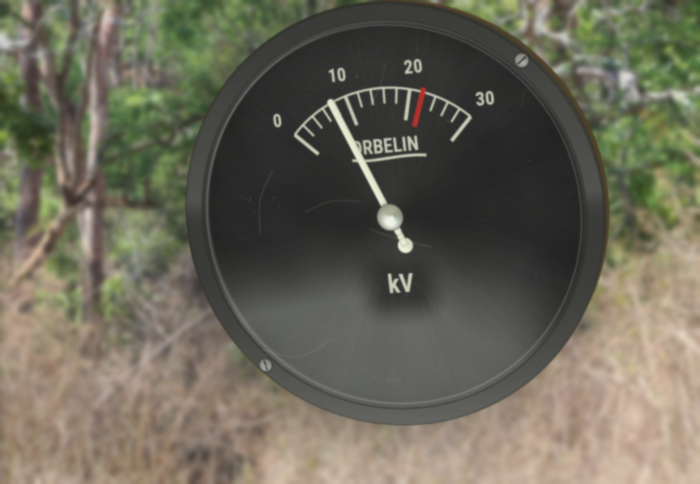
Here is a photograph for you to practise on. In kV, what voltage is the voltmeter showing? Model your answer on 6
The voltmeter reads 8
